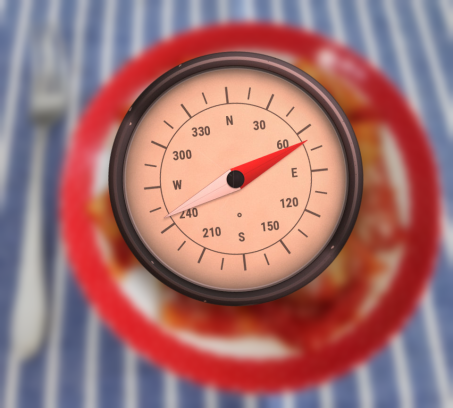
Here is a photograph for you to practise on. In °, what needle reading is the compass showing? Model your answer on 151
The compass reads 67.5
